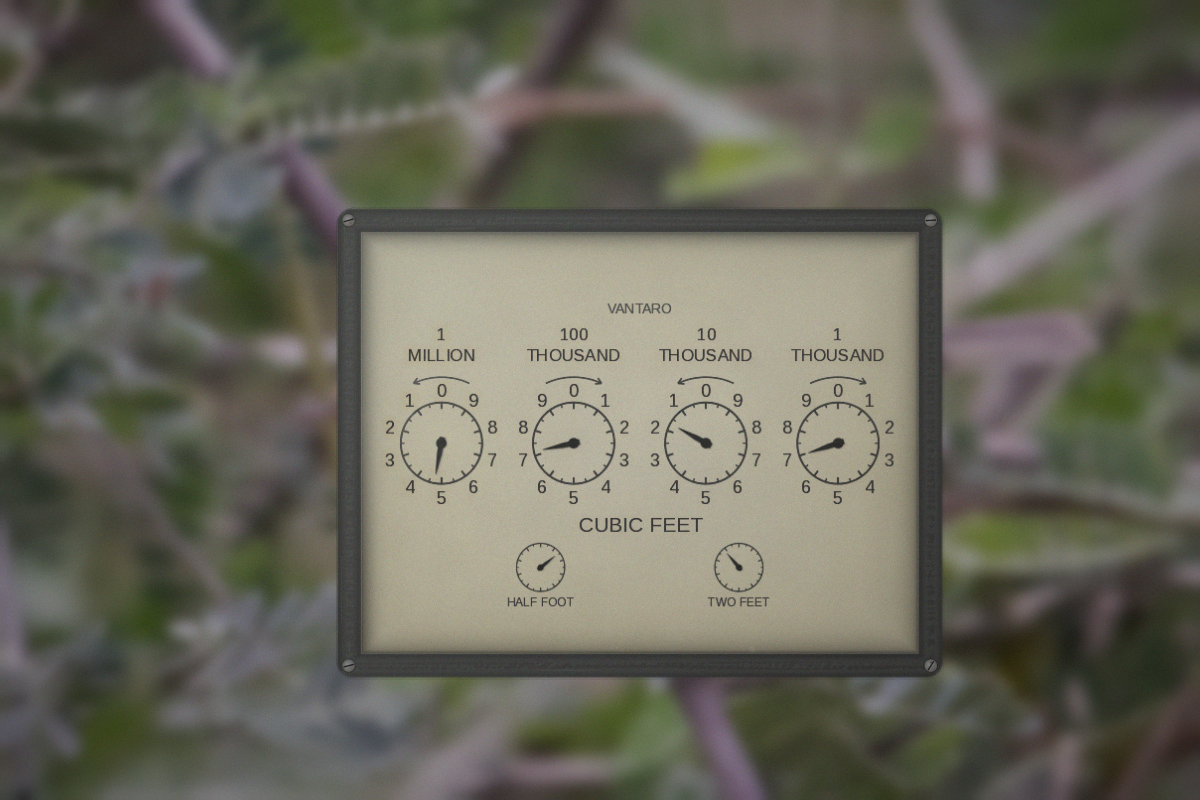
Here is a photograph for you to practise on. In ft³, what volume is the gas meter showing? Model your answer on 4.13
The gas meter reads 471700
